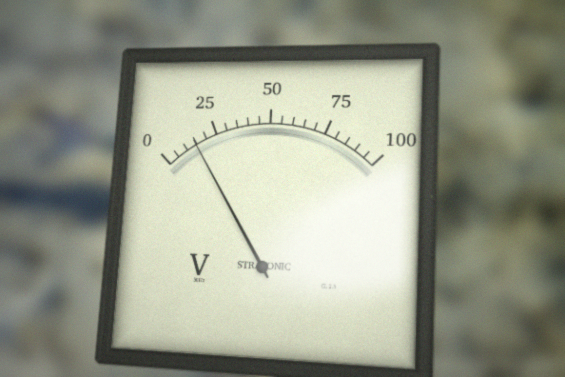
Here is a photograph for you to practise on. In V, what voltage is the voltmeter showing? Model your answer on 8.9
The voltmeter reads 15
